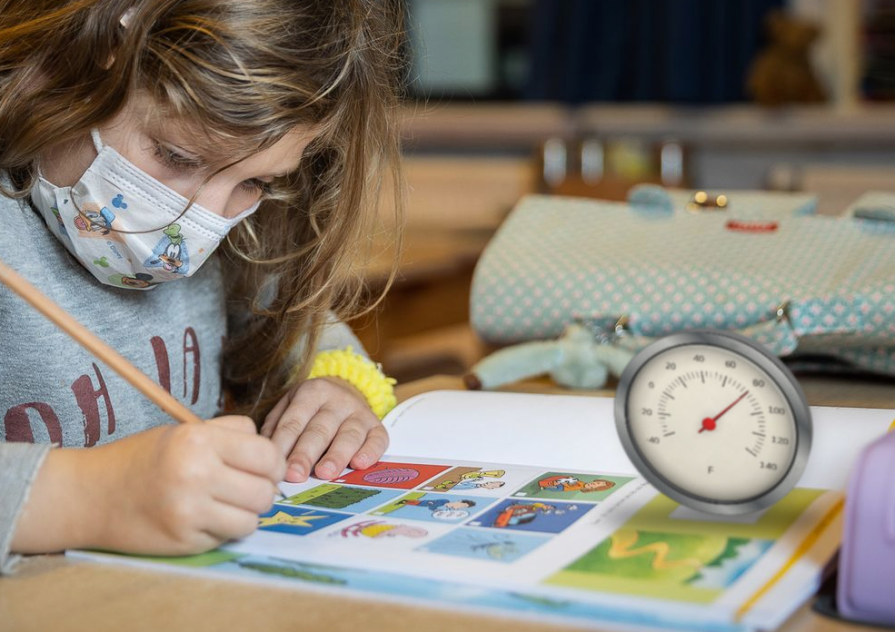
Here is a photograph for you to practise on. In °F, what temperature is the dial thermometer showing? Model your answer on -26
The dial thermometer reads 80
